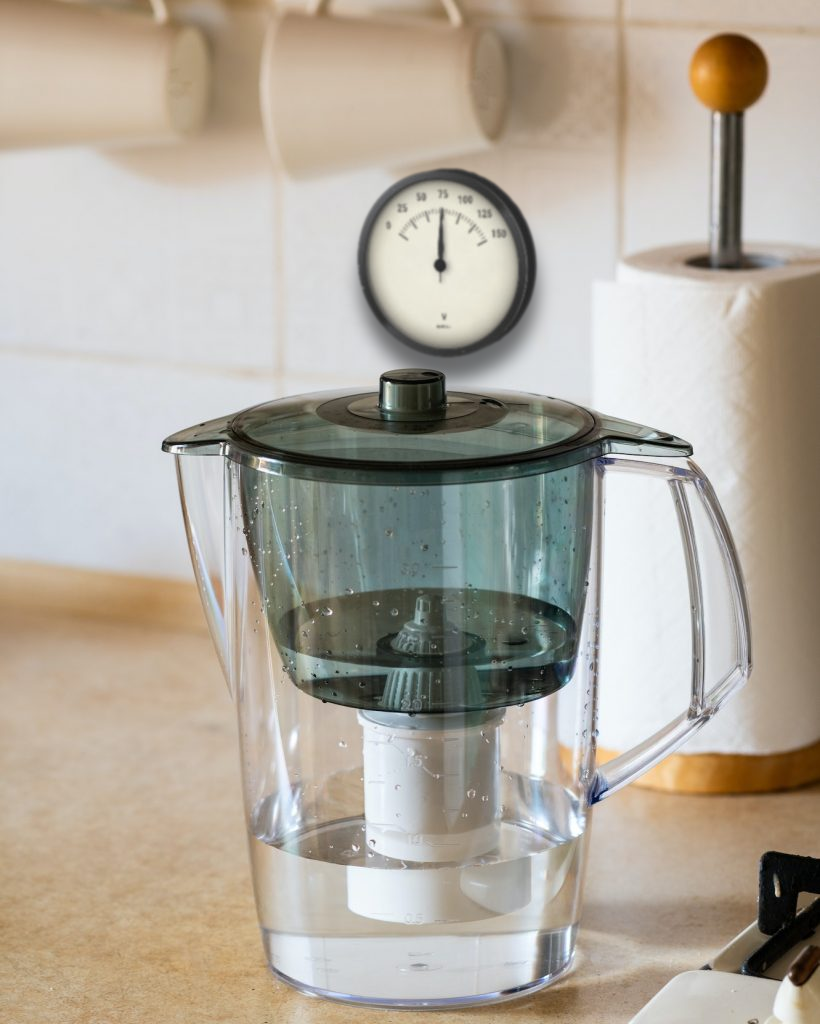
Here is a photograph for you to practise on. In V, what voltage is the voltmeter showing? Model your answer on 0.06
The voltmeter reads 75
